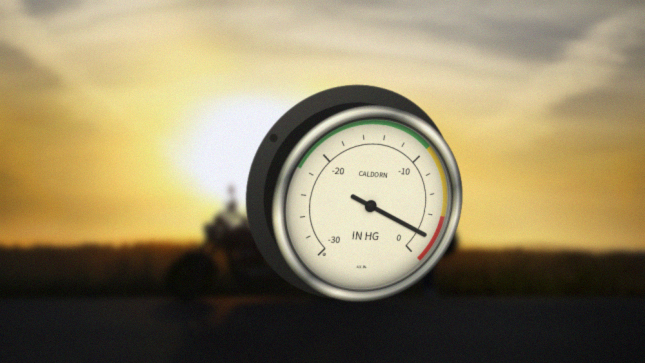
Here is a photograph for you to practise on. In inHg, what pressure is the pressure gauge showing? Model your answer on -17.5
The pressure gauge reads -2
